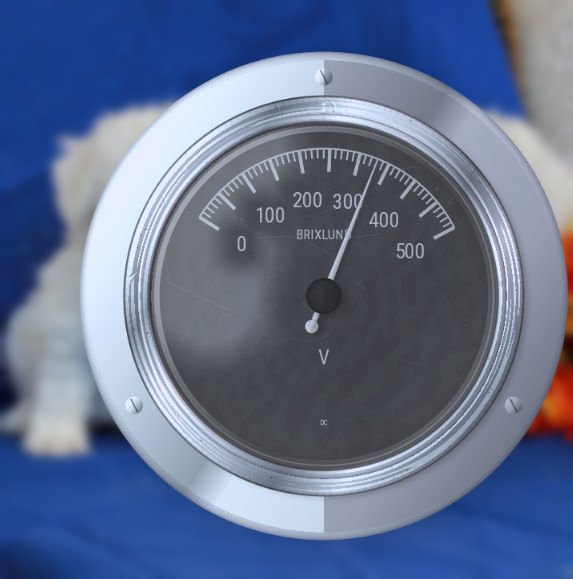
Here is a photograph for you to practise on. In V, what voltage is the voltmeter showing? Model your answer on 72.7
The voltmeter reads 330
